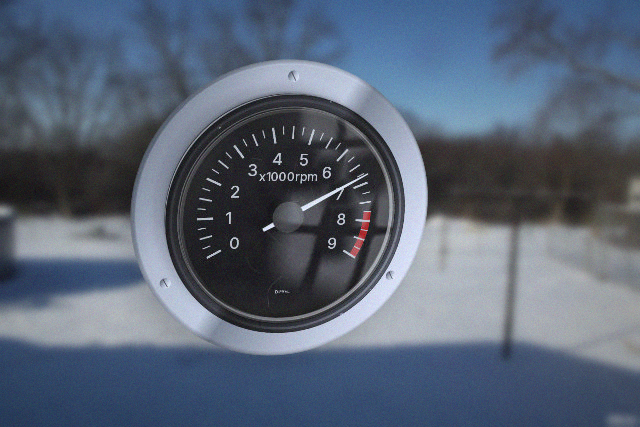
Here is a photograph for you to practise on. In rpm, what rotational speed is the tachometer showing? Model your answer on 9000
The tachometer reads 6750
